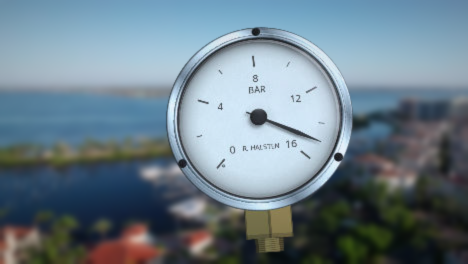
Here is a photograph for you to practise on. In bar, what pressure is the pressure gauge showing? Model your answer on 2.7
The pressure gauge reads 15
